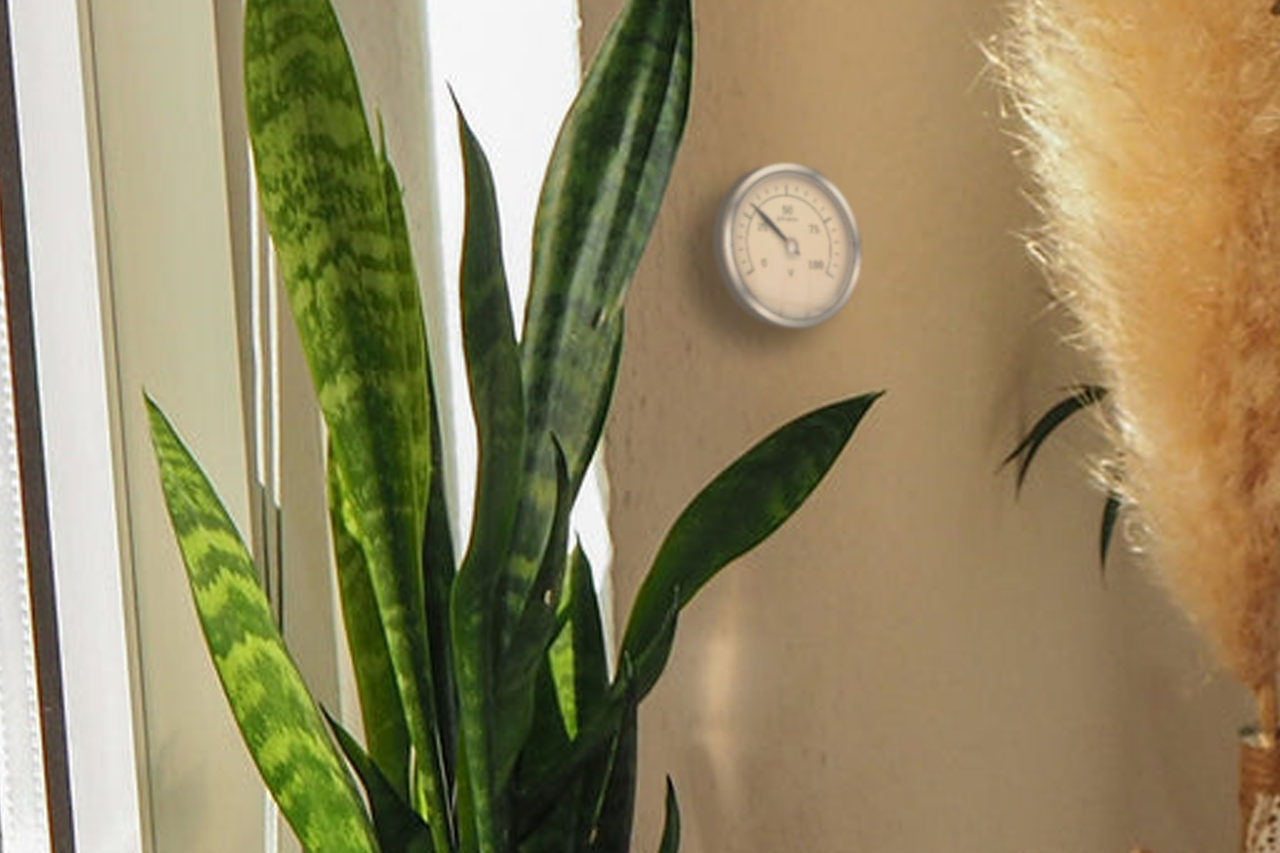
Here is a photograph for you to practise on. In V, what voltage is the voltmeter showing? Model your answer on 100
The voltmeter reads 30
